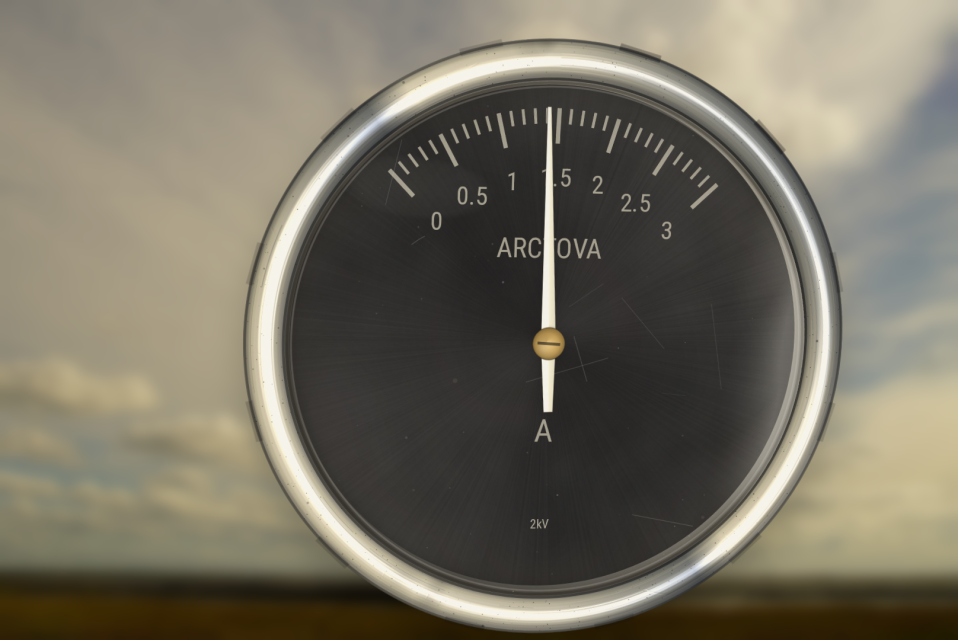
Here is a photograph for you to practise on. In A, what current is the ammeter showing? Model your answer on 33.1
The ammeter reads 1.4
